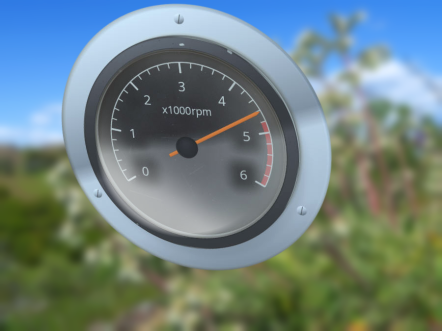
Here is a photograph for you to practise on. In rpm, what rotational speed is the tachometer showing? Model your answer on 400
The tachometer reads 4600
